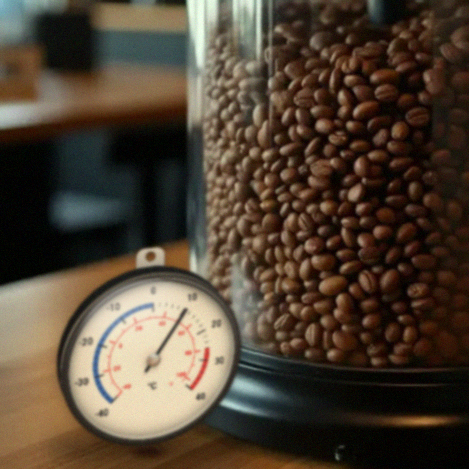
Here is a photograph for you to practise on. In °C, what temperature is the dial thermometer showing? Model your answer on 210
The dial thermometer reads 10
